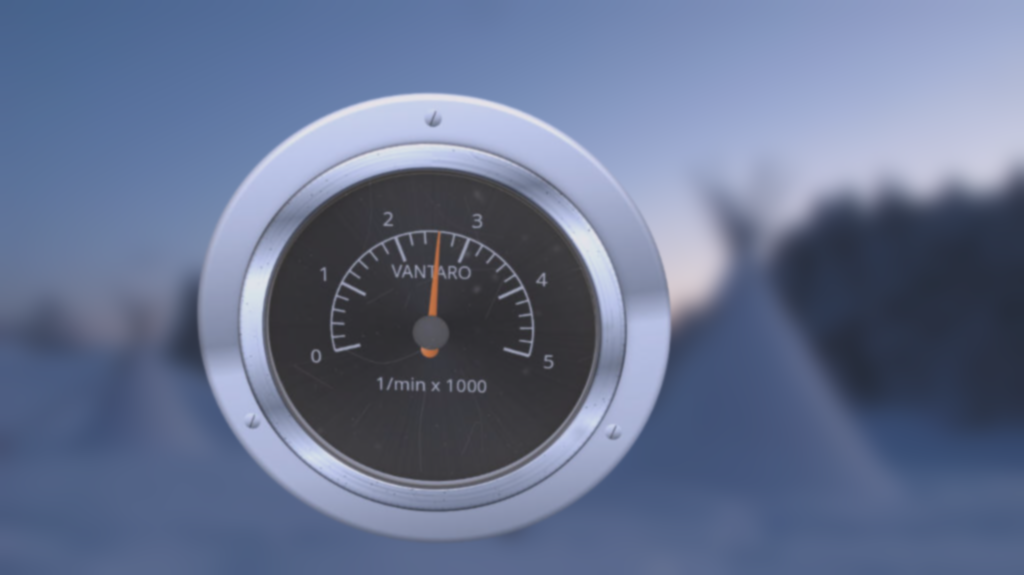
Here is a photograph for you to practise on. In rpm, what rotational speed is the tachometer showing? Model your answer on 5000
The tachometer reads 2600
